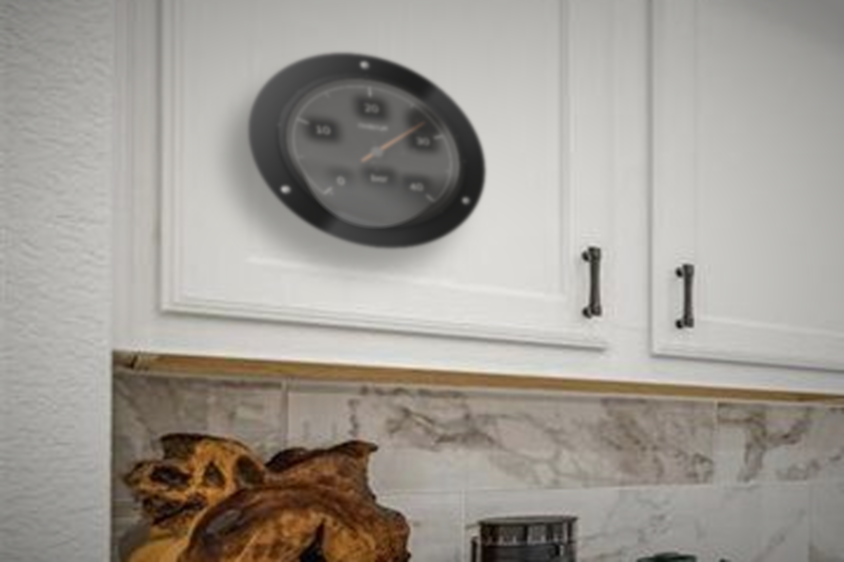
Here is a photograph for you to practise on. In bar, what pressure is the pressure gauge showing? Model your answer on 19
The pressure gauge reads 27.5
